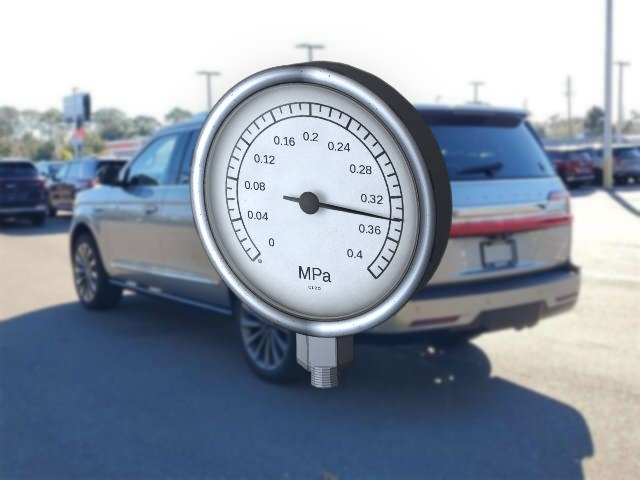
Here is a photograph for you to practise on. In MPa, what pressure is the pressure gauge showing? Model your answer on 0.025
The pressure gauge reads 0.34
